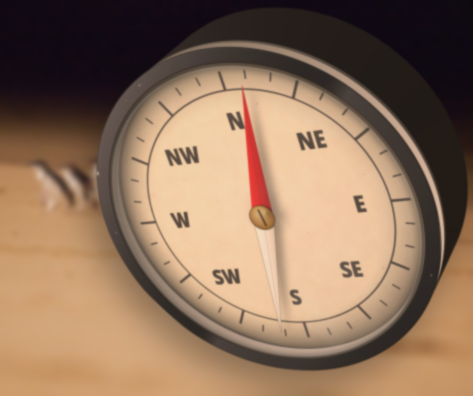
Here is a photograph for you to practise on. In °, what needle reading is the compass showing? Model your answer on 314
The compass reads 10
